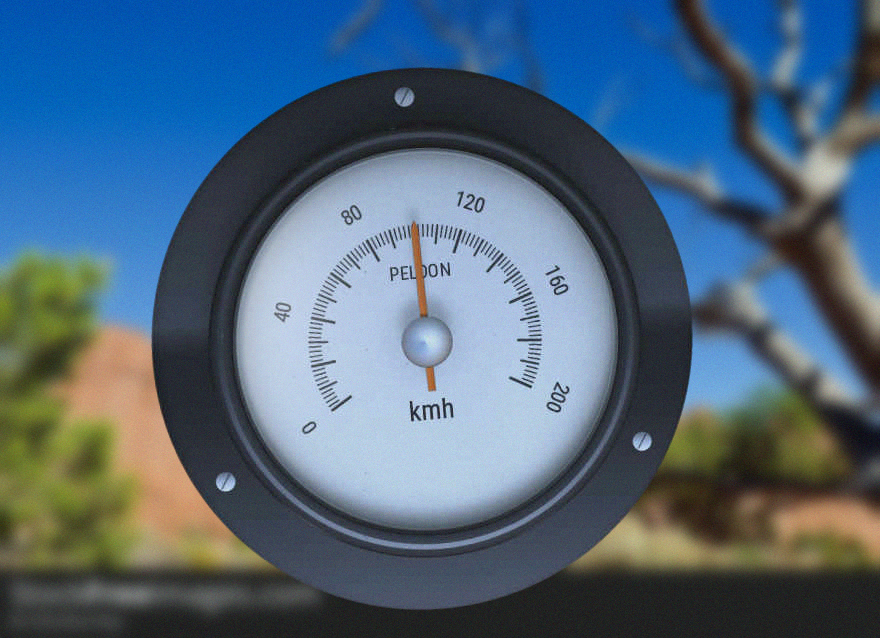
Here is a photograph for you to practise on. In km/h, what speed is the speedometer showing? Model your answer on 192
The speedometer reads 100
